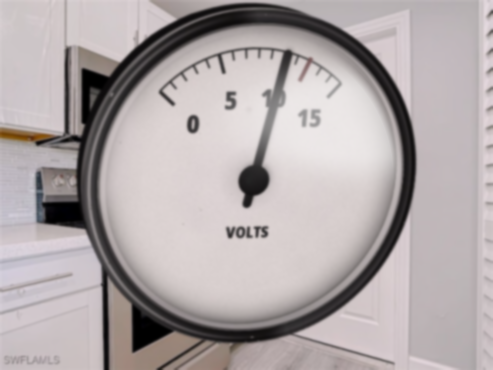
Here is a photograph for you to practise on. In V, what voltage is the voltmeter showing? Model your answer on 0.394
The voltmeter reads 10
